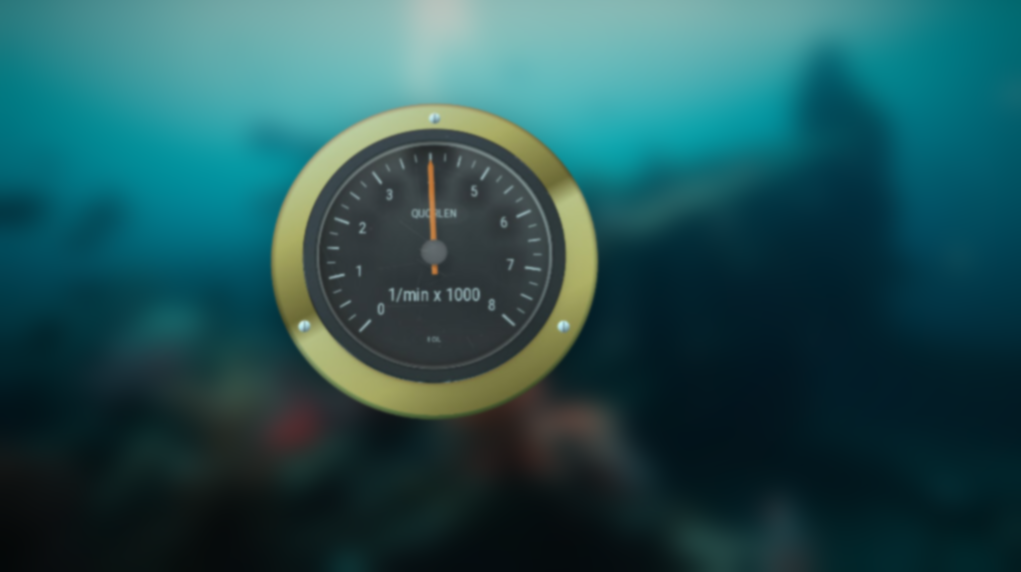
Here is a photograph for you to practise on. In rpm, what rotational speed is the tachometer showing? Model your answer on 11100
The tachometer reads 4000
